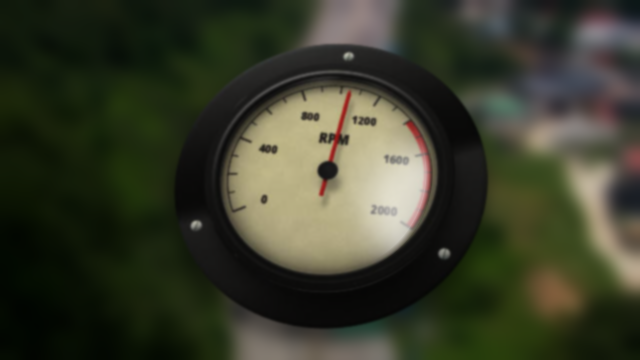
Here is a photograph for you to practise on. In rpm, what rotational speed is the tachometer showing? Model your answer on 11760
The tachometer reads 1050
